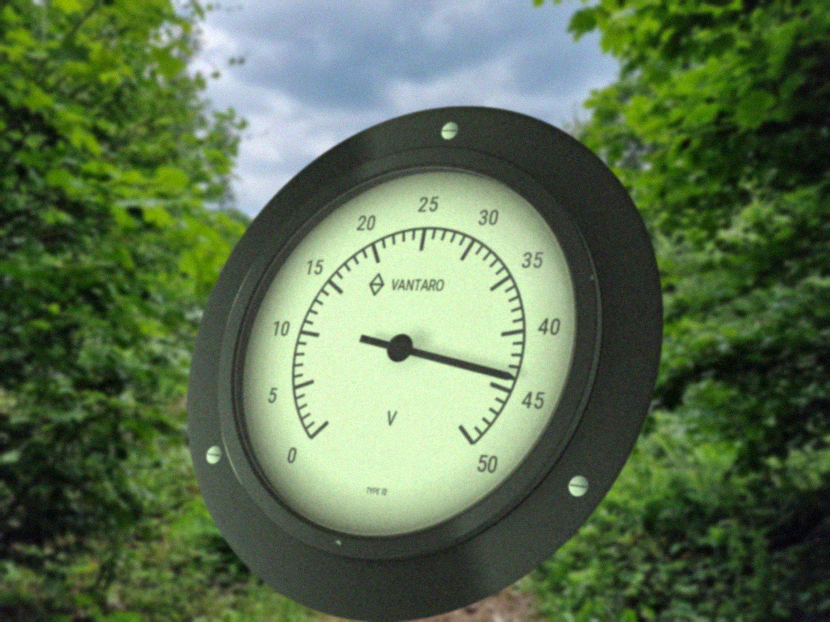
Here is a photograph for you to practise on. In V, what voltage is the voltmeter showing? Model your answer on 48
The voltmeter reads 44
